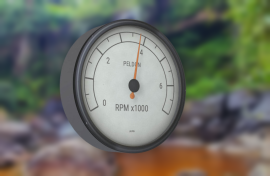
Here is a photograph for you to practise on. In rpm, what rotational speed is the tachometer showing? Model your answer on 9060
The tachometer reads 3750
